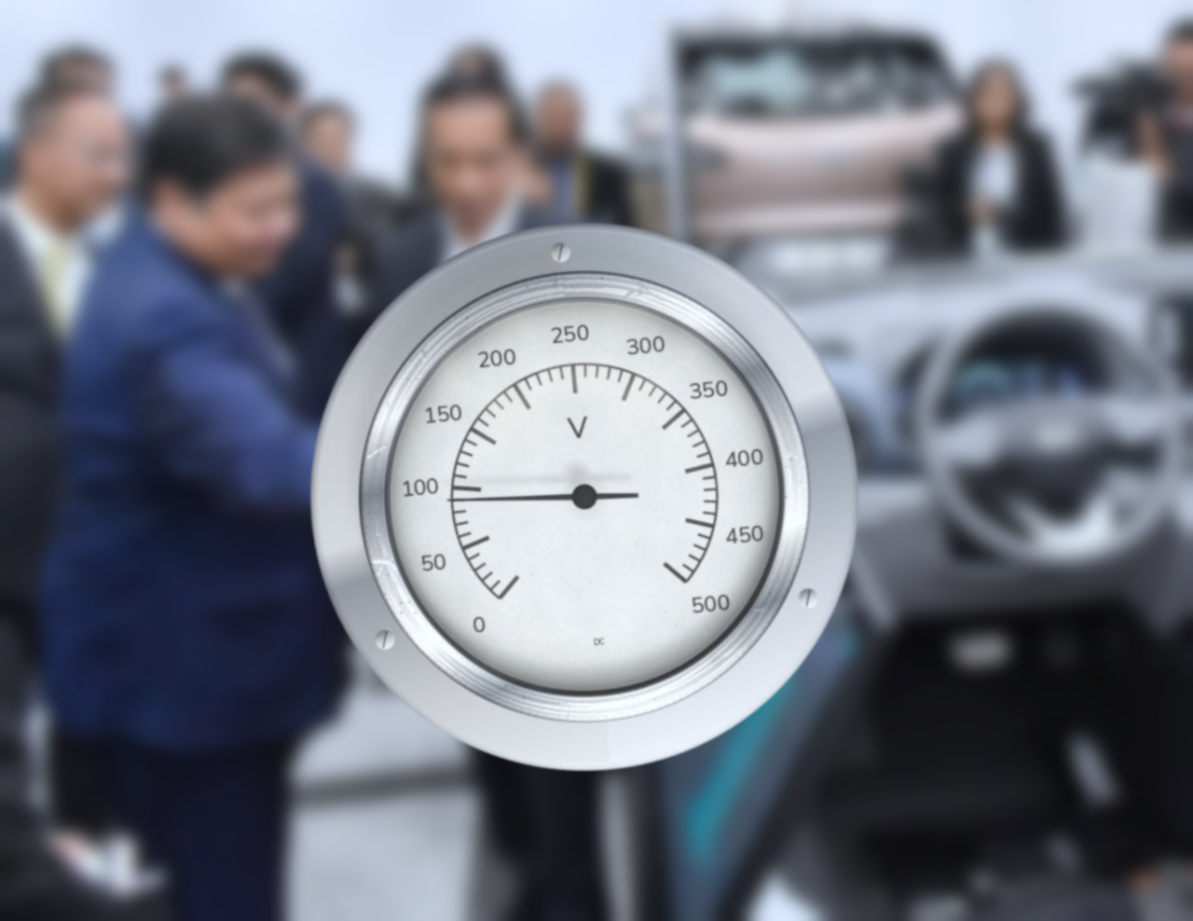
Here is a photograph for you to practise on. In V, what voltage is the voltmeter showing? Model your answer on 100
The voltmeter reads 90
